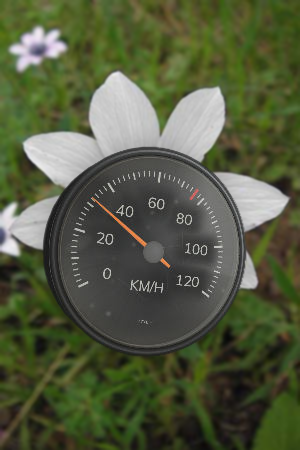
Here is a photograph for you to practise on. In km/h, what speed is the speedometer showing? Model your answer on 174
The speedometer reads 32
